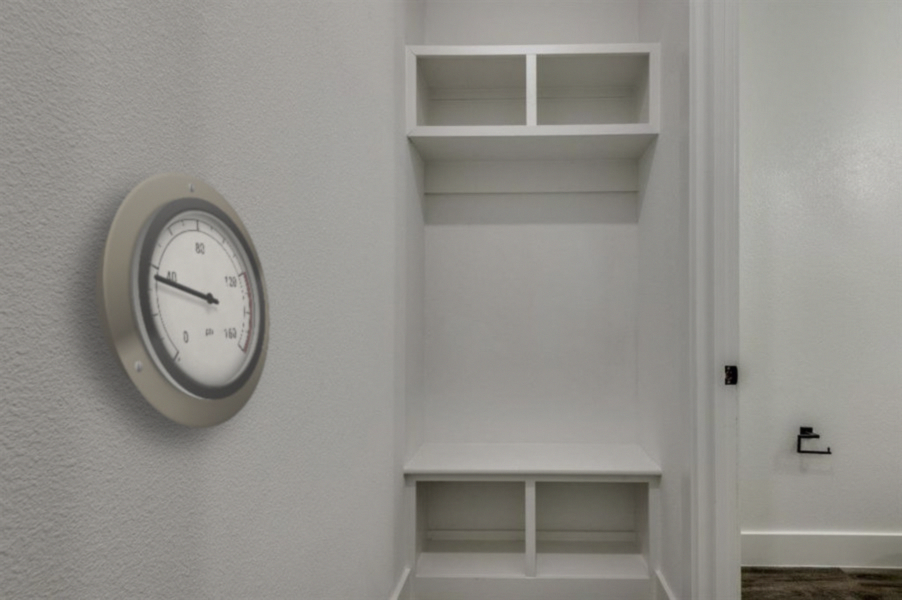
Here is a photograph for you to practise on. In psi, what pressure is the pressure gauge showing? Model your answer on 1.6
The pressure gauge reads 35
